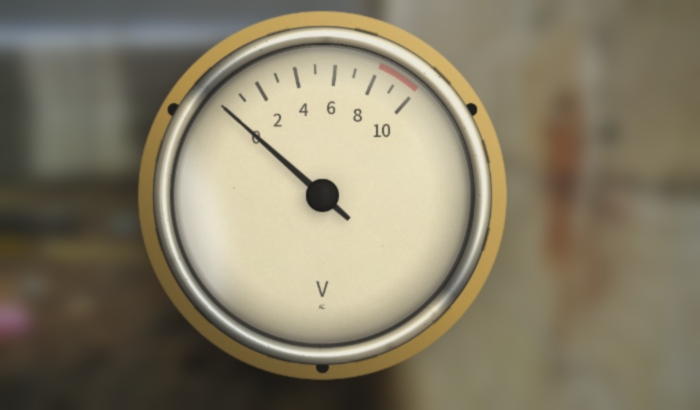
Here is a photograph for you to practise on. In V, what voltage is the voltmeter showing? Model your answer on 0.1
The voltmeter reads 0
